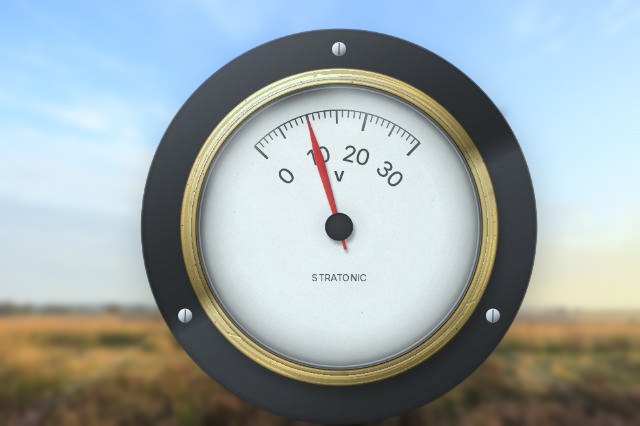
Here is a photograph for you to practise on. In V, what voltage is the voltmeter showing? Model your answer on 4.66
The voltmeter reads 10
